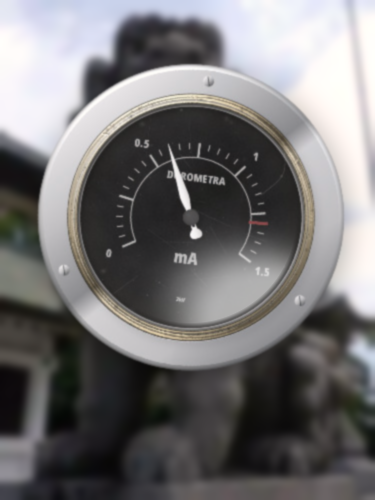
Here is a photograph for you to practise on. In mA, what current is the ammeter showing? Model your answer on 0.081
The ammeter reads 0.6
